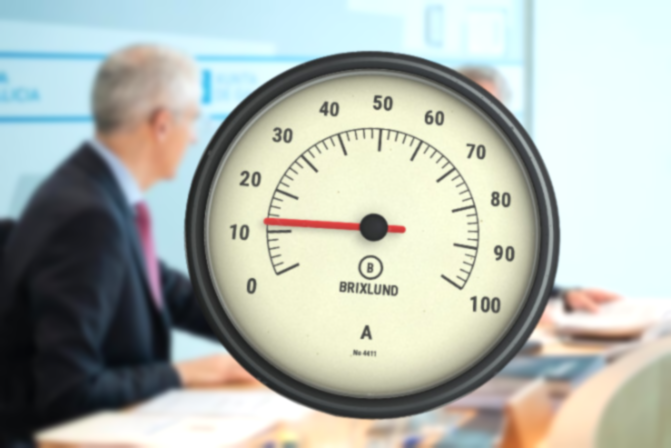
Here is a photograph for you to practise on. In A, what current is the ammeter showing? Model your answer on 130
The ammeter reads 12
